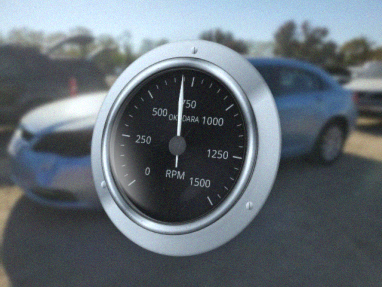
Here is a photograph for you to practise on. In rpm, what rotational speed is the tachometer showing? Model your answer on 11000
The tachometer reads 700
